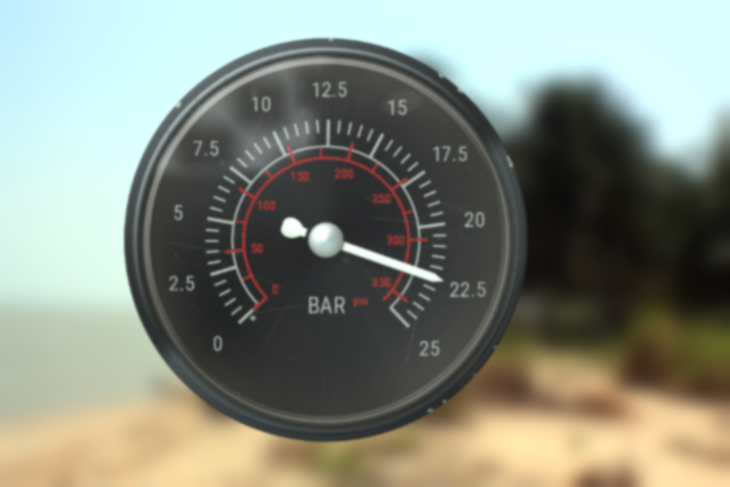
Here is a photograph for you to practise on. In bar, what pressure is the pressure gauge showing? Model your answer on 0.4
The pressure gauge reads 22.5
